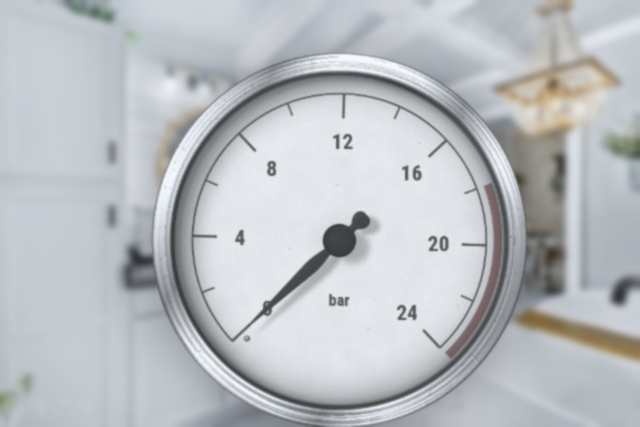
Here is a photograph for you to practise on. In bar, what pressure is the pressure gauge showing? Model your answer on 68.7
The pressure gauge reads 0
